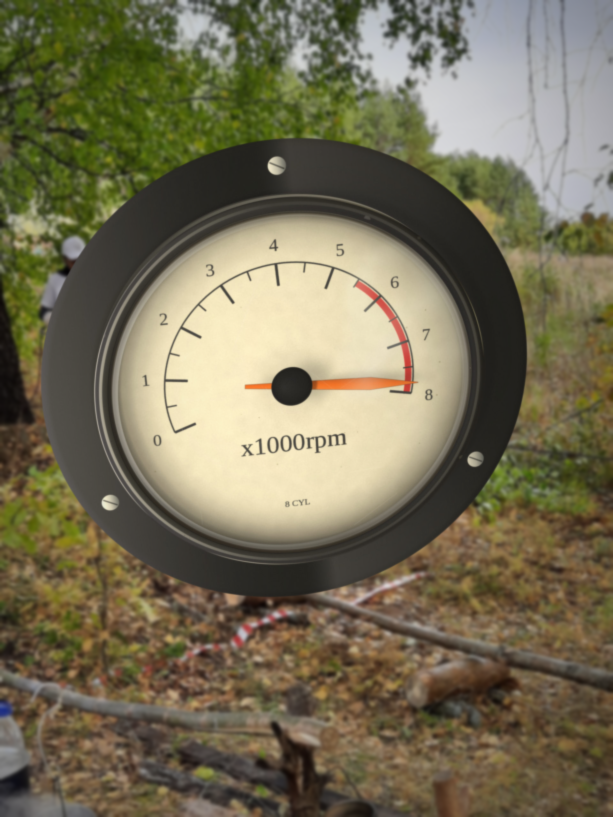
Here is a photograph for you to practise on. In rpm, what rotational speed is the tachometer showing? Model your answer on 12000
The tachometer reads 7750
